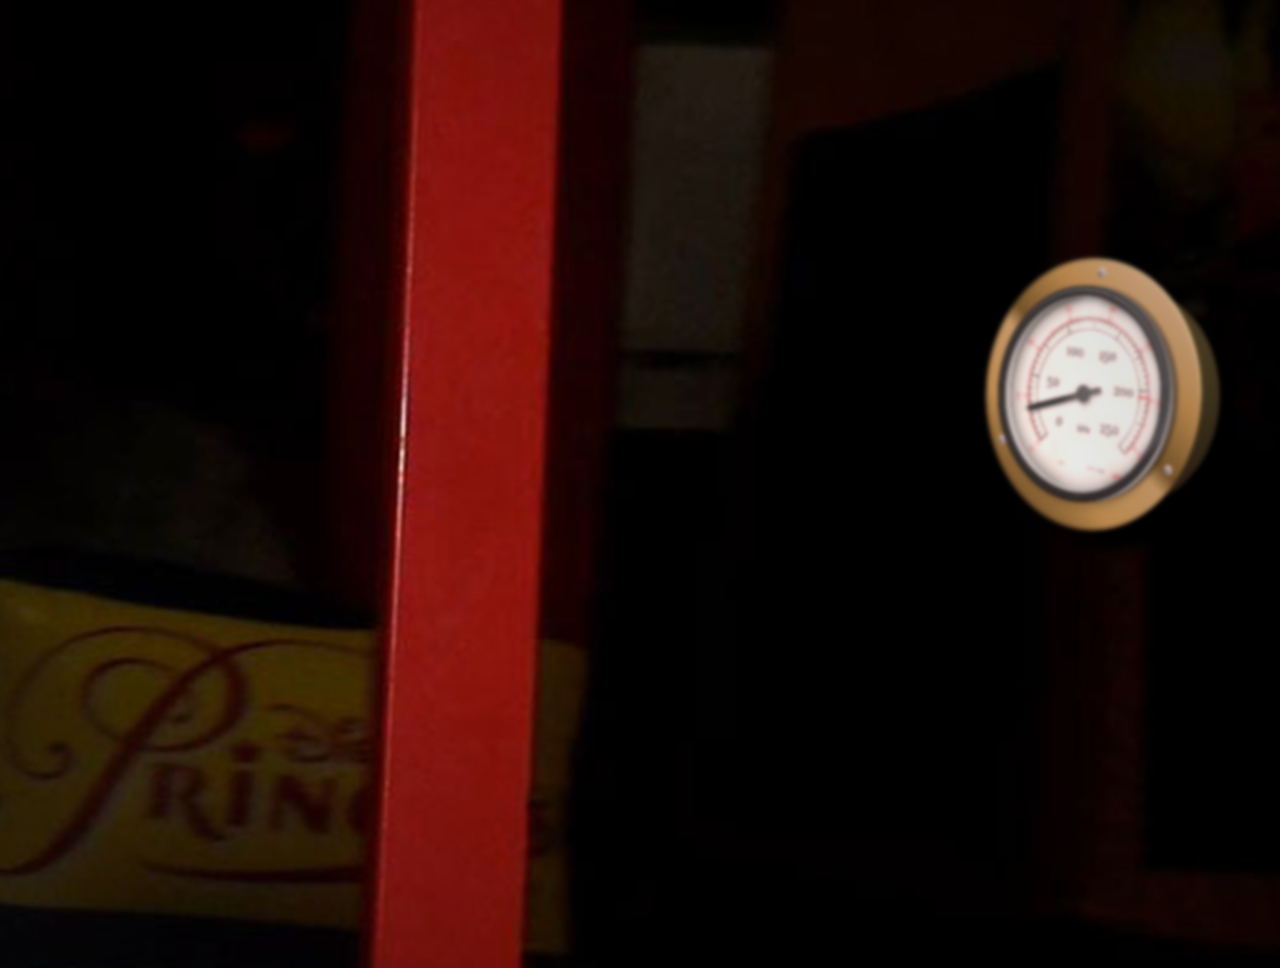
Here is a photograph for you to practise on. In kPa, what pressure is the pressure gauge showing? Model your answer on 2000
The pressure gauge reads 25
